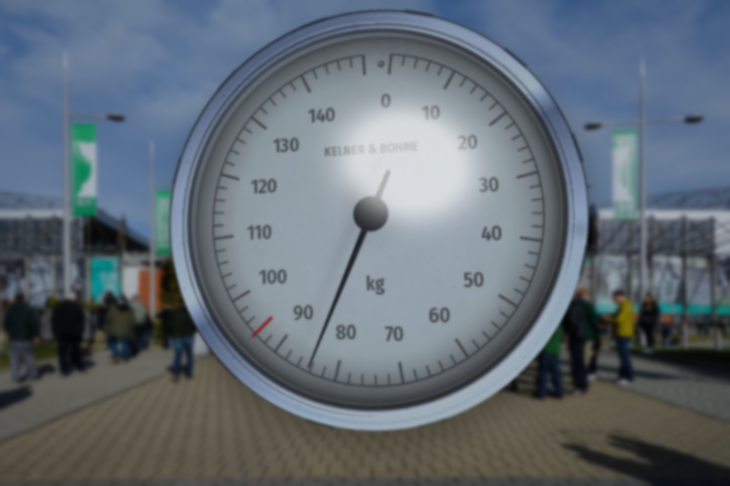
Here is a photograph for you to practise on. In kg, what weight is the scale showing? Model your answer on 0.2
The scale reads 84
